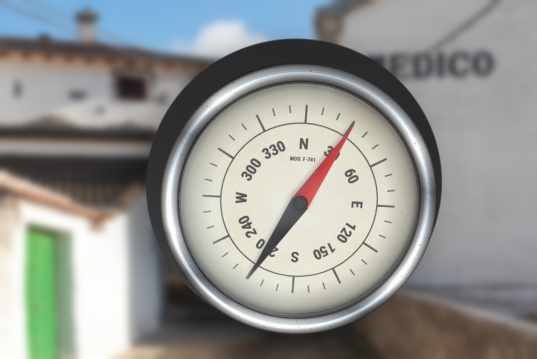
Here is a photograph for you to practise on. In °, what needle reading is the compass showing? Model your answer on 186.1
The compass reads 30
